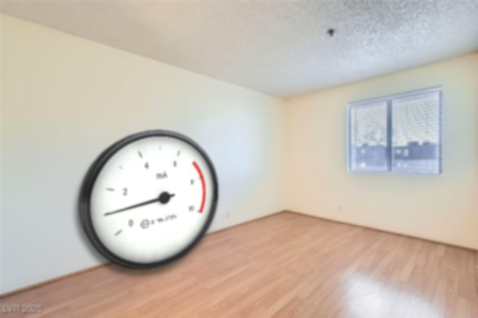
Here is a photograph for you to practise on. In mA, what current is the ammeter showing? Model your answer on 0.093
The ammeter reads 1
